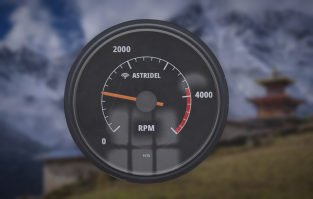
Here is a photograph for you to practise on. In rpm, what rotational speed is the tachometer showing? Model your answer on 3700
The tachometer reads 1000
